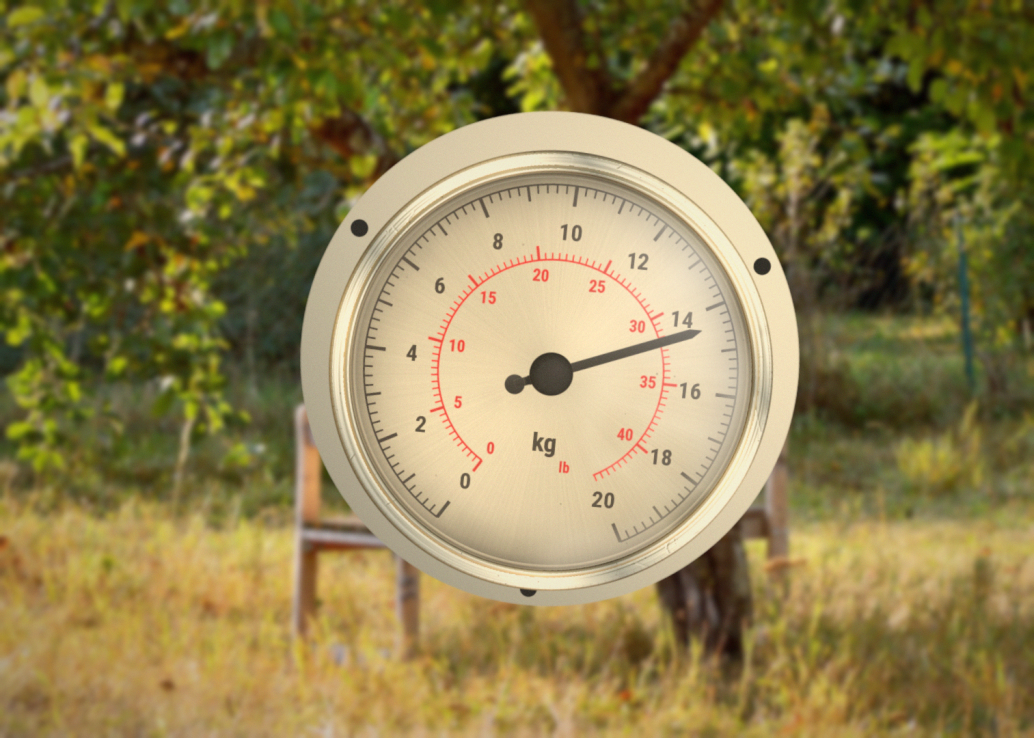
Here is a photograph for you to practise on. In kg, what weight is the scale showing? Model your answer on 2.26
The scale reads 14.4
